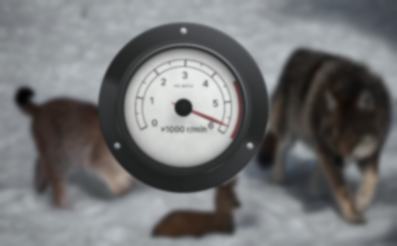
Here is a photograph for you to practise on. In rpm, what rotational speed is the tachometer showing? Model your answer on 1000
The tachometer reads 5750
